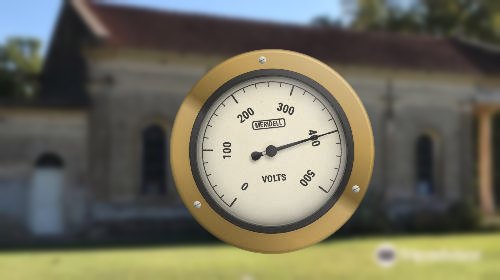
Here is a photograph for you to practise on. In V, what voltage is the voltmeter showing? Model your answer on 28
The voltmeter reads 400
